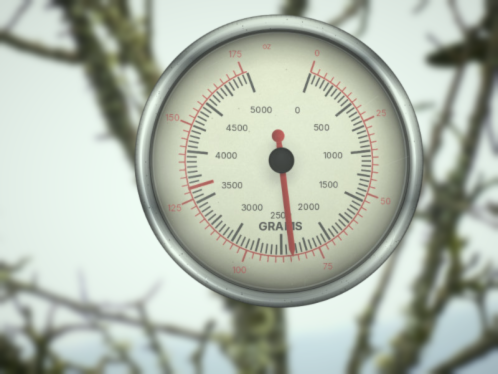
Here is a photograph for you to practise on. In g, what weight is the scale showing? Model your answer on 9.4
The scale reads 2400
